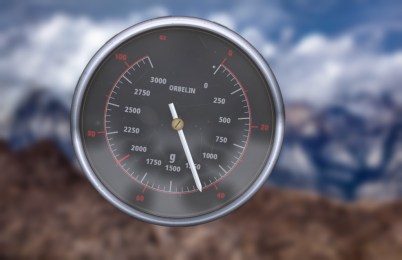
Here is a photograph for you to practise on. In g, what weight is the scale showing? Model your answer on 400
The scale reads 1250
